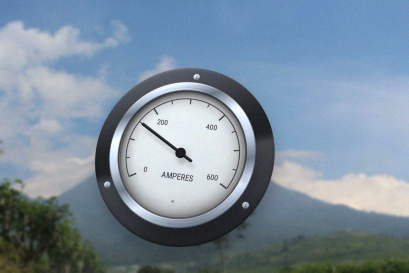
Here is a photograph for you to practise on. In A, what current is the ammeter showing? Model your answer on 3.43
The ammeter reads 150
